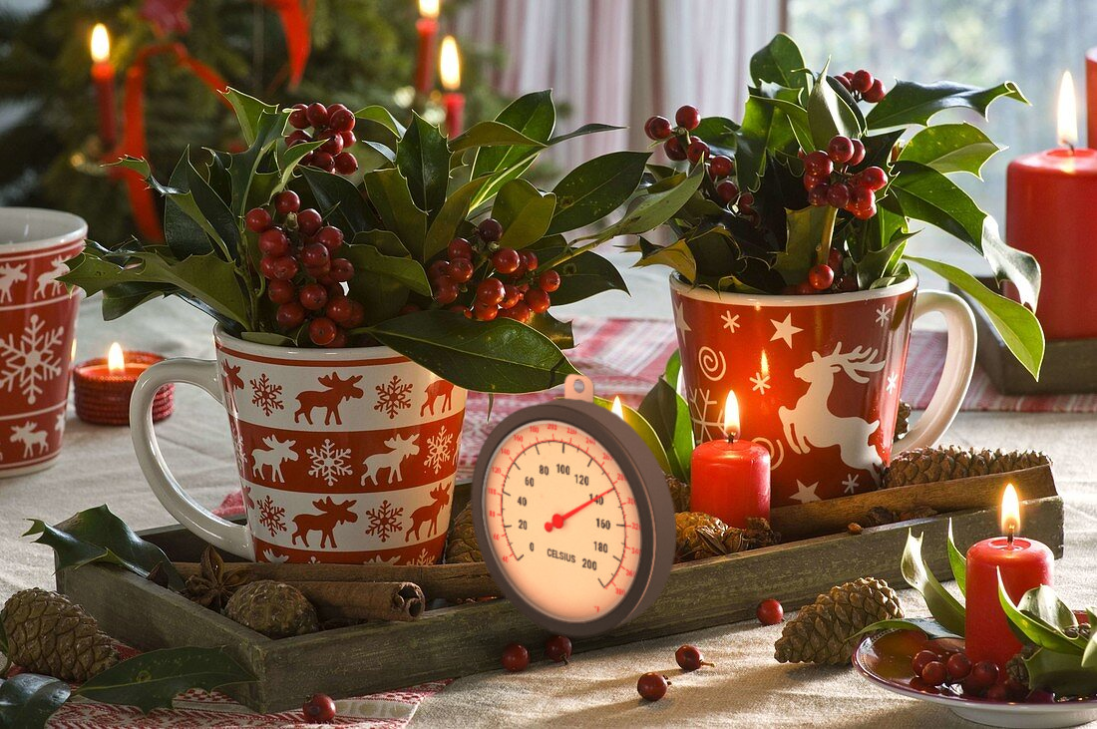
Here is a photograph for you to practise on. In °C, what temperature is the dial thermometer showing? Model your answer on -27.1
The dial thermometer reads 140
